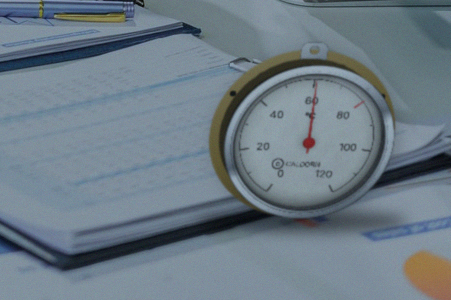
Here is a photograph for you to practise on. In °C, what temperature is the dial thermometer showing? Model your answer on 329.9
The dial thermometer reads 60
